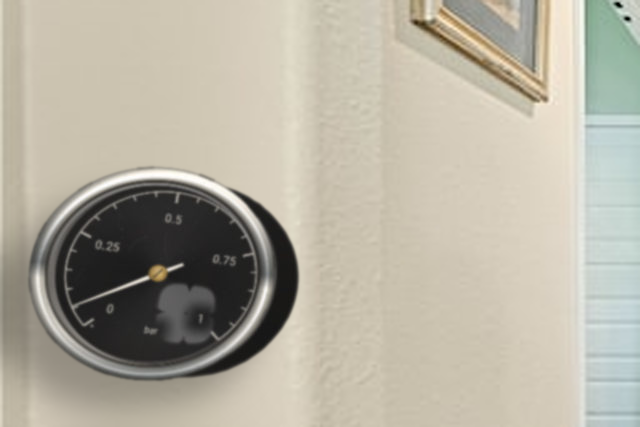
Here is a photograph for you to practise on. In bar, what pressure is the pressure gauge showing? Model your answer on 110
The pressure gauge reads 0.05
